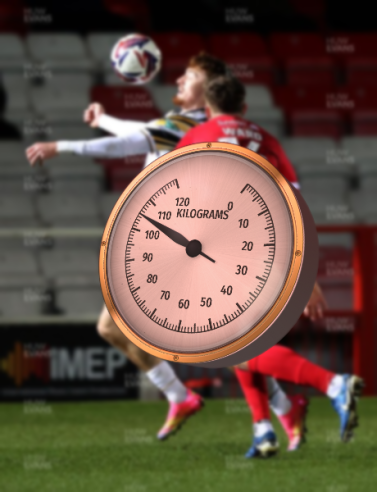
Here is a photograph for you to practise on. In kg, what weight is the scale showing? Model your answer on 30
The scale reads 105
